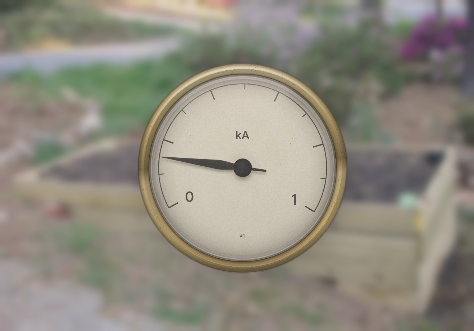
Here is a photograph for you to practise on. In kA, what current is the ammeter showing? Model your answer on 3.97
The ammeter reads 0.15
